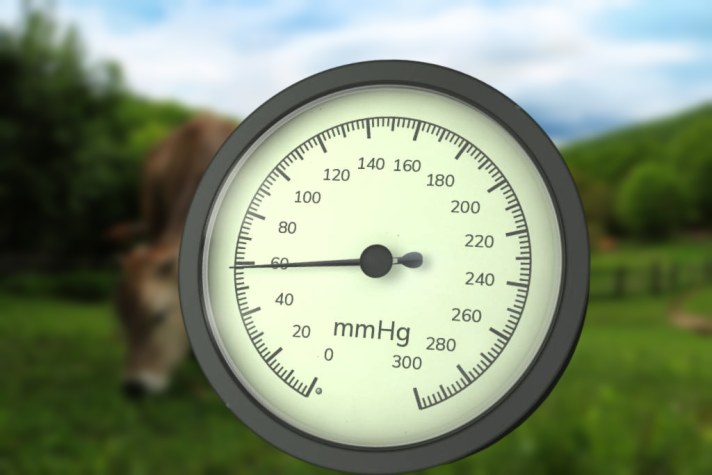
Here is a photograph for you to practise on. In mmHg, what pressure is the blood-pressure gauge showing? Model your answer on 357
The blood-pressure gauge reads 58
